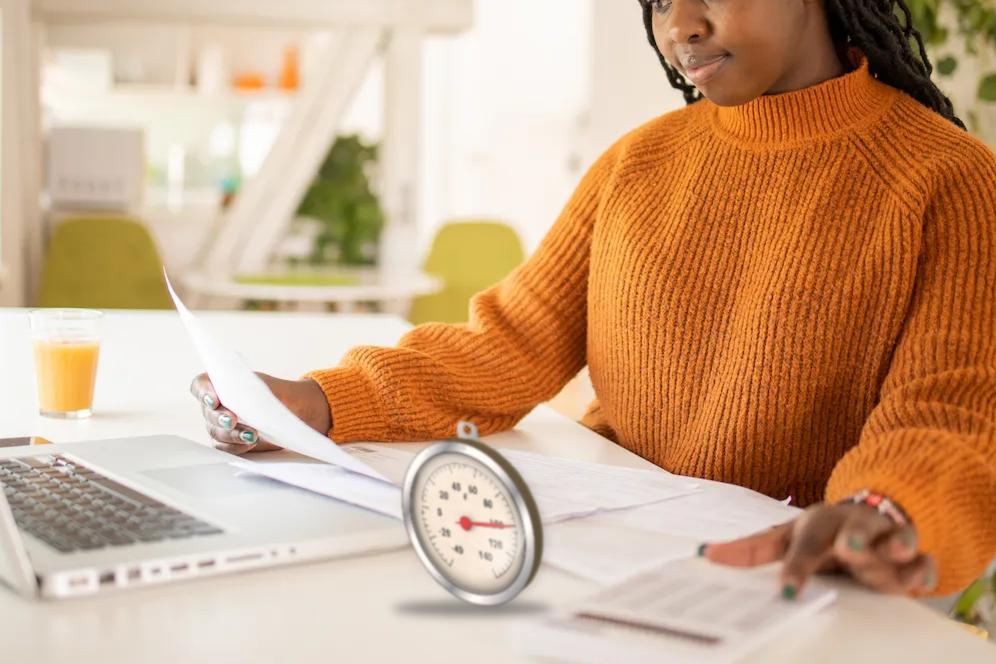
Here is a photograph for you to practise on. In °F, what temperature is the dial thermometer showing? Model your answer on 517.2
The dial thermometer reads 100
